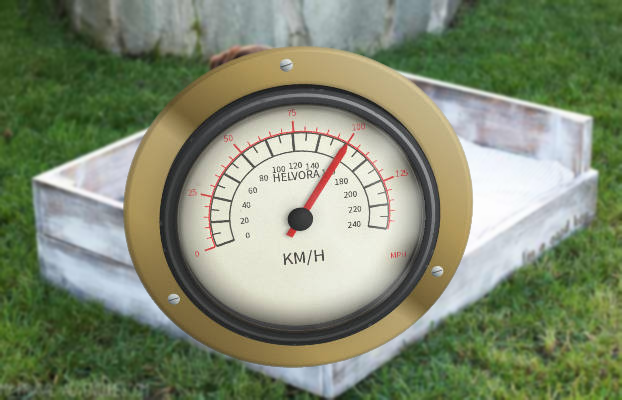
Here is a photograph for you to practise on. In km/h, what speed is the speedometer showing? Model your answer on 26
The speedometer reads 160
